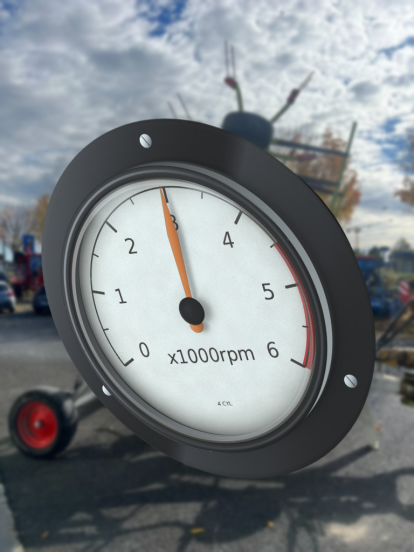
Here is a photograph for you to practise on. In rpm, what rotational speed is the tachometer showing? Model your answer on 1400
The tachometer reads 3000
